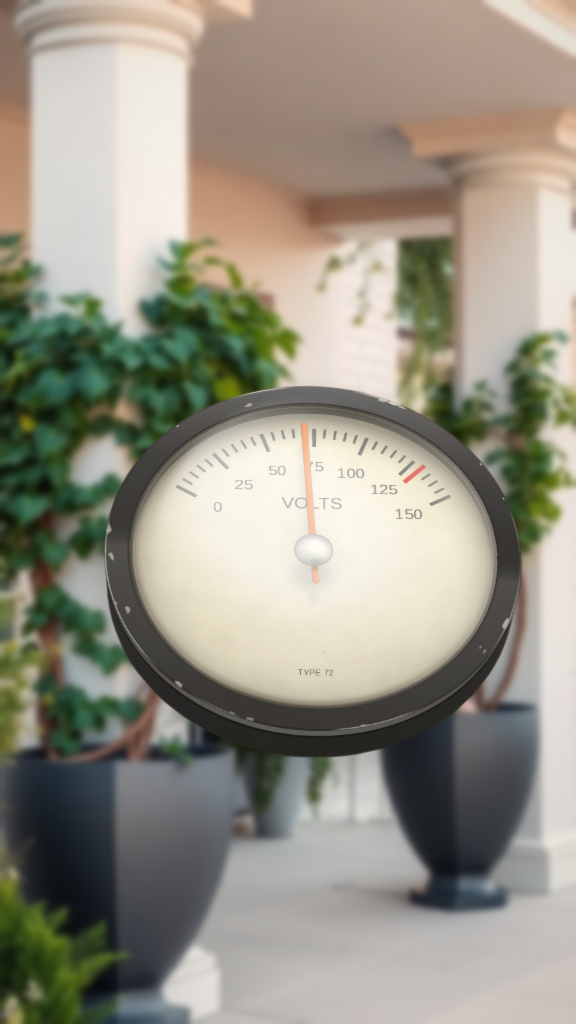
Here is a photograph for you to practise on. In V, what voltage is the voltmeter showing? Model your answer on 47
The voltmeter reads 70
